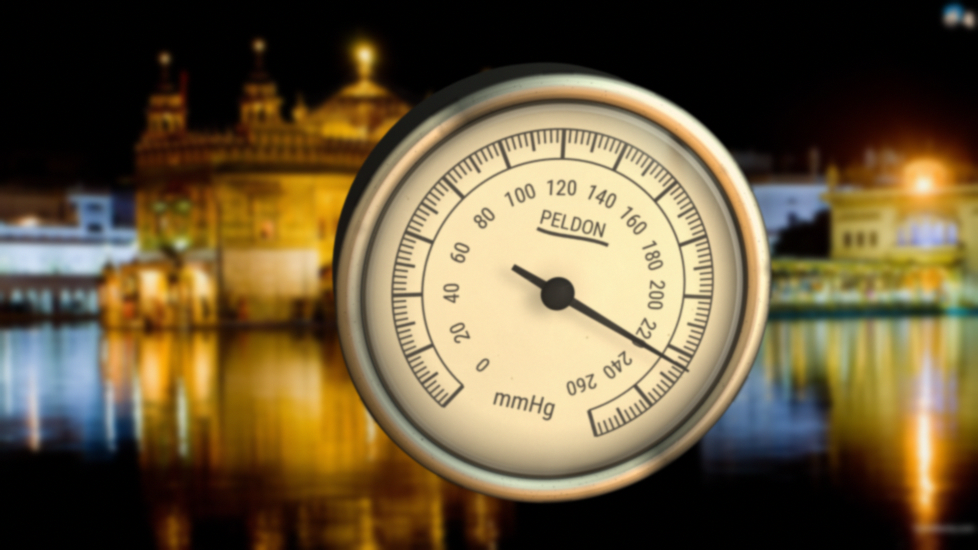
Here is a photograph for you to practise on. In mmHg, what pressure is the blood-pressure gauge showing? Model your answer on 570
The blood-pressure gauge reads 224
